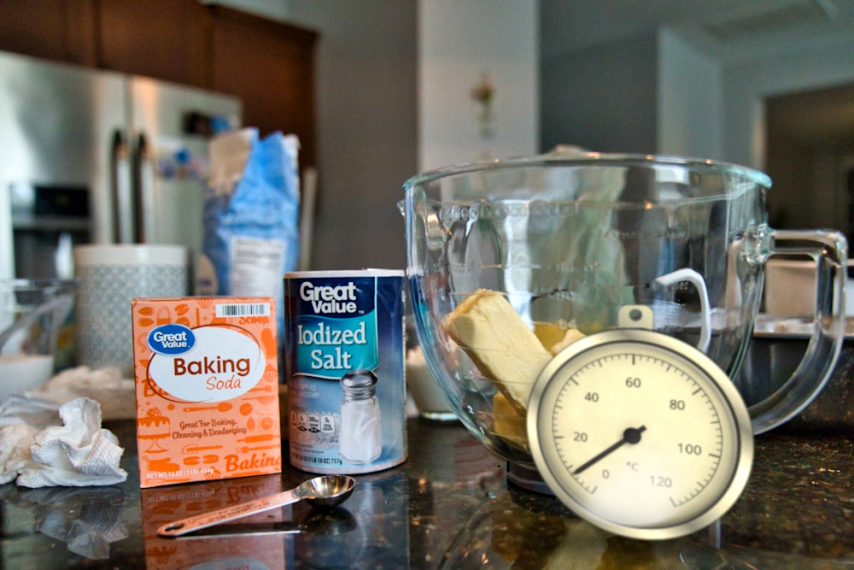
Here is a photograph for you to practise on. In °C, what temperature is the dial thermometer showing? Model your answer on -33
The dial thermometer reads 8
